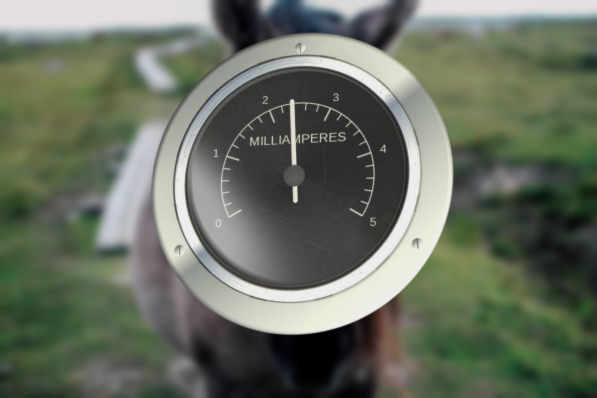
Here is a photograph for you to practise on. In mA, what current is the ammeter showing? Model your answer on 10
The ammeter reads 2.4
